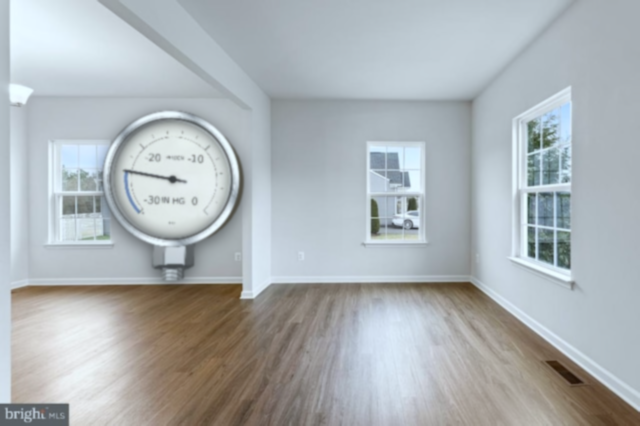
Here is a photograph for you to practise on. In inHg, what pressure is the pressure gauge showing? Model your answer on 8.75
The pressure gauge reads -24
